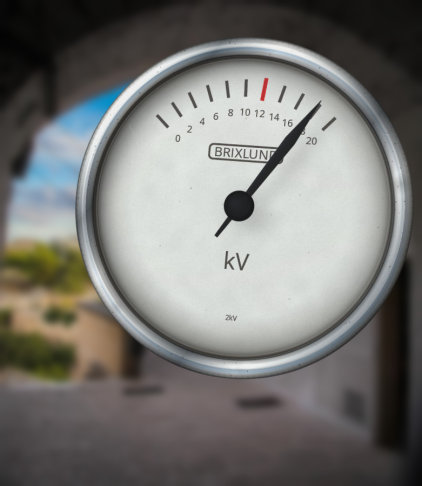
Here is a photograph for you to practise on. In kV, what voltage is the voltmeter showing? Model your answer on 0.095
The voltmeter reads 18
